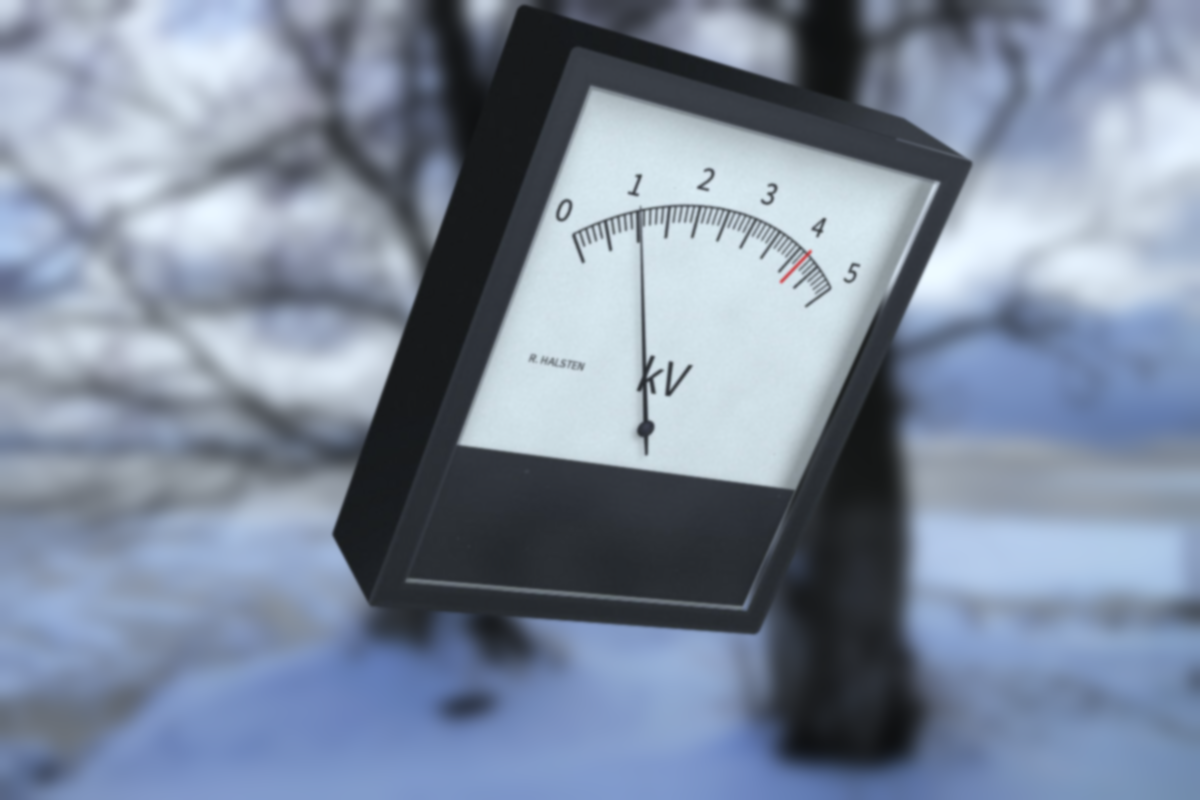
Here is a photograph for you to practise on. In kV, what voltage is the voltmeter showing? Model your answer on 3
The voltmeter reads 1
